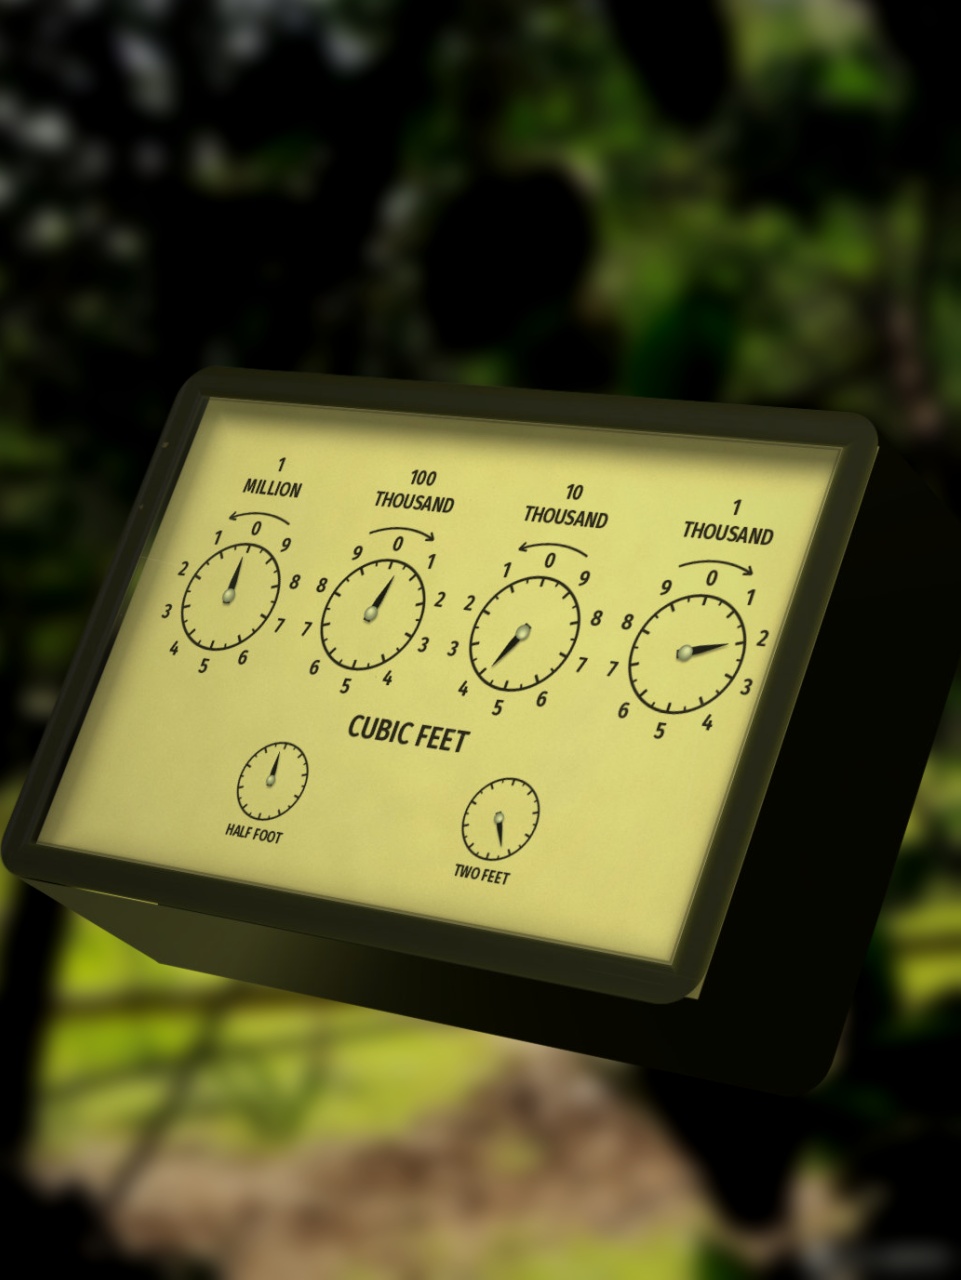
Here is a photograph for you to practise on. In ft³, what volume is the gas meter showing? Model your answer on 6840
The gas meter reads 4200
